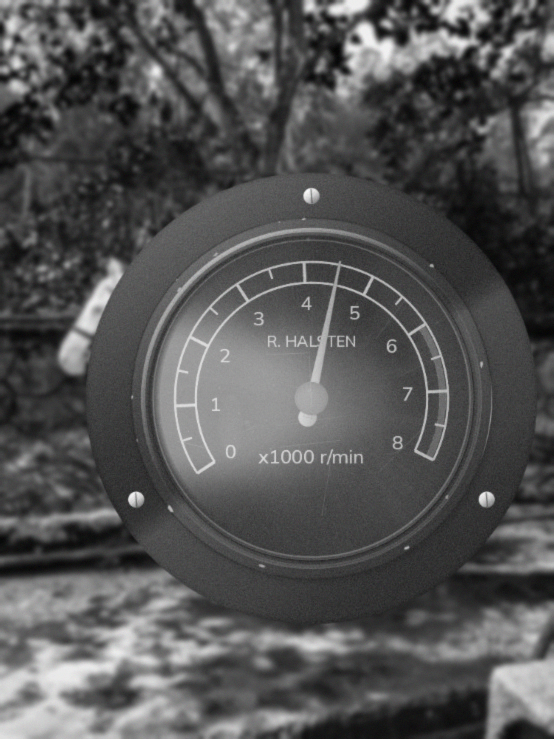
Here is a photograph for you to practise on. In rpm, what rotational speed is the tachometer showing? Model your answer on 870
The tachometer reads 4500
